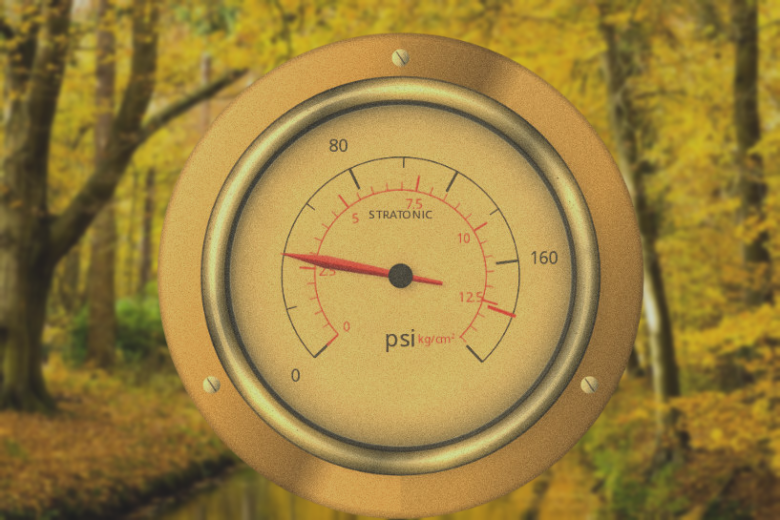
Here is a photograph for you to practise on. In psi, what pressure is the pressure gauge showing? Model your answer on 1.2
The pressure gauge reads 40
